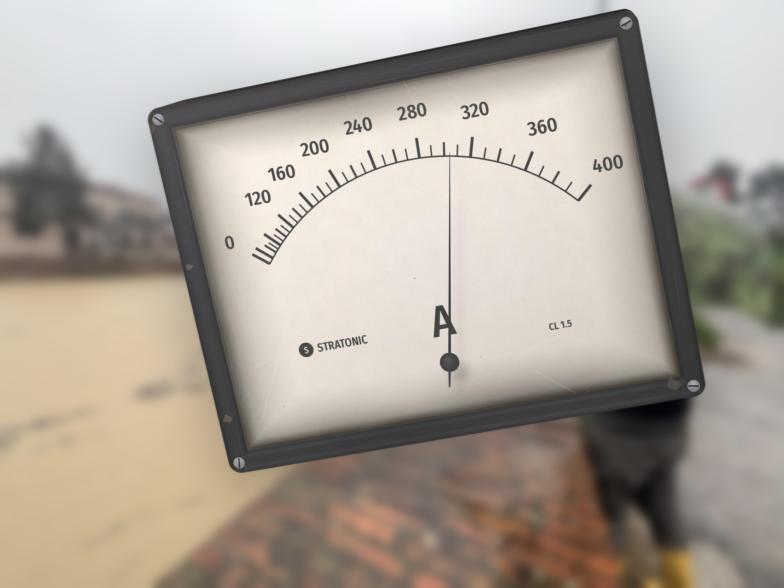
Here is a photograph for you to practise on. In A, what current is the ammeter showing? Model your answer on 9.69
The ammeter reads 305
